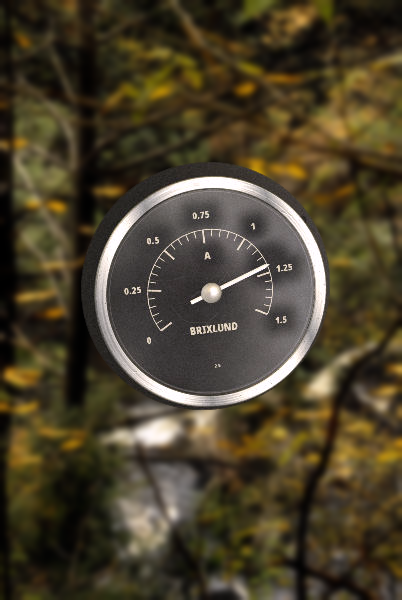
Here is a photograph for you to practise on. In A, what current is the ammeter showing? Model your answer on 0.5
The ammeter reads 1.2
